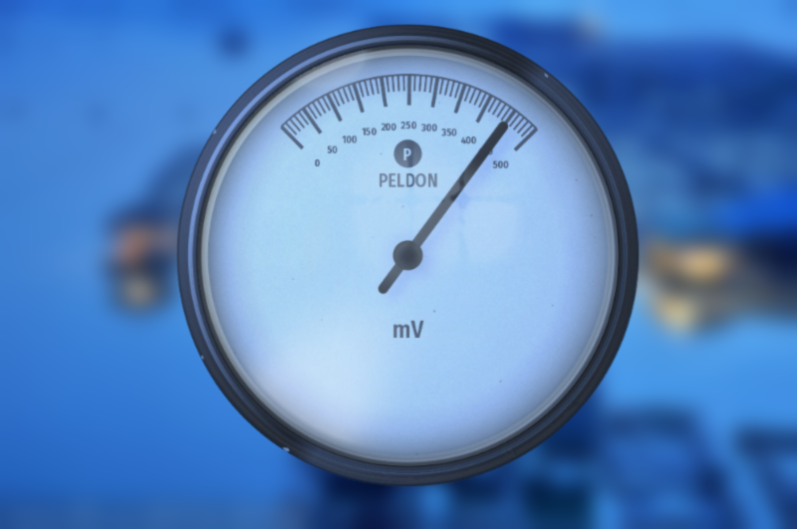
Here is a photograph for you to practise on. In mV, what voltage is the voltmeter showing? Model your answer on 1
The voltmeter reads 450
